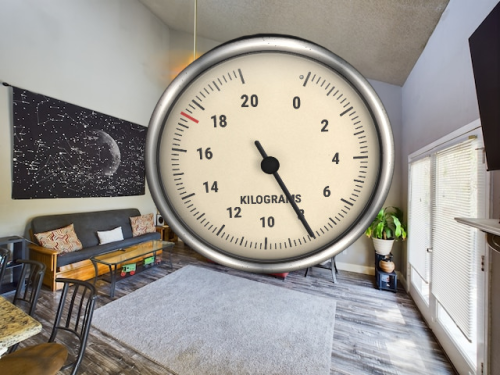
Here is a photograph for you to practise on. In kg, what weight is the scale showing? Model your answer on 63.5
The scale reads 8
